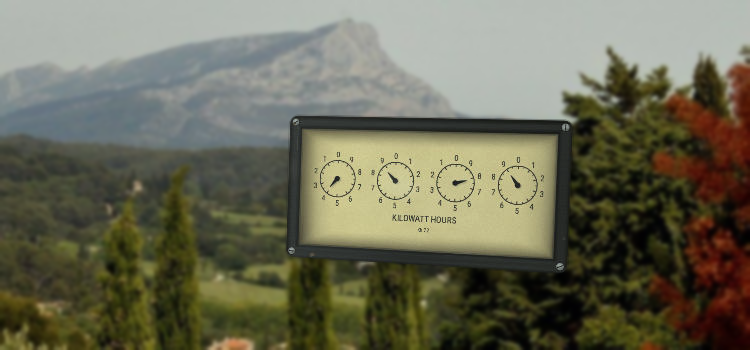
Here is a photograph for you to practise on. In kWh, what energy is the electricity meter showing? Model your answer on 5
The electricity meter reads 3879
